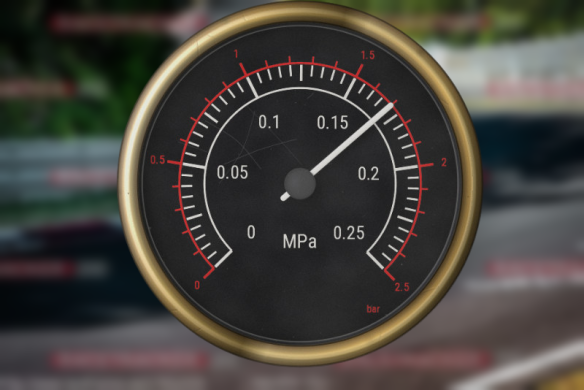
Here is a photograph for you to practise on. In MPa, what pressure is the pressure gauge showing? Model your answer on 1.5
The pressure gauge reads 0.17
